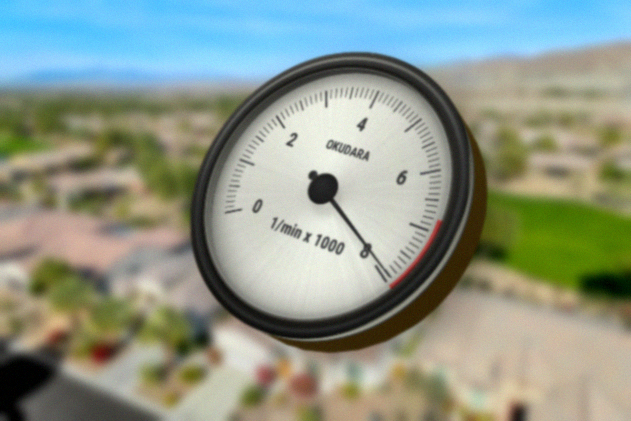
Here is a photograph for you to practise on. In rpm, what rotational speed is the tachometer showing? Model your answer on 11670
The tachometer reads 7900
